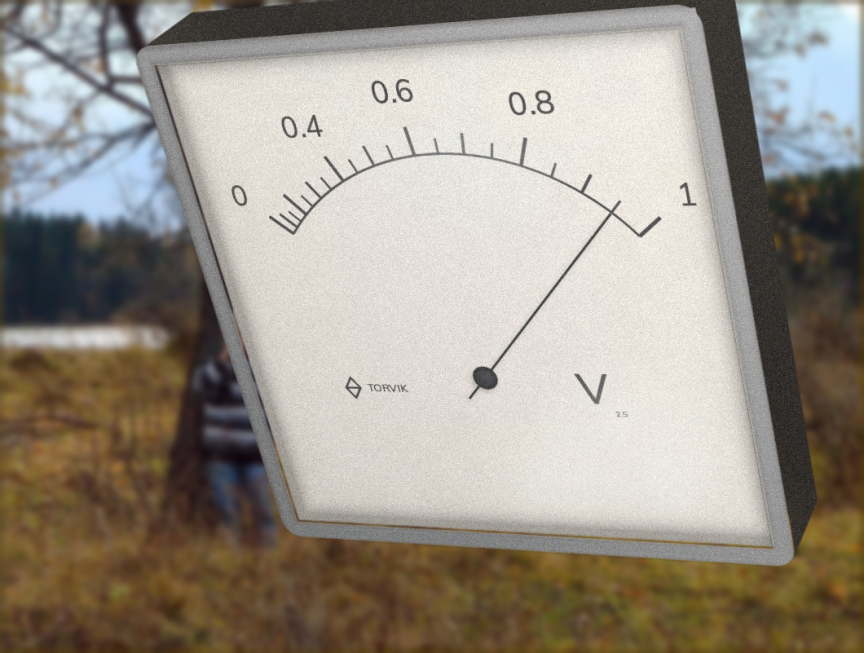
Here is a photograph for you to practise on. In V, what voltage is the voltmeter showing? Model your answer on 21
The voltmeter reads 0.95
